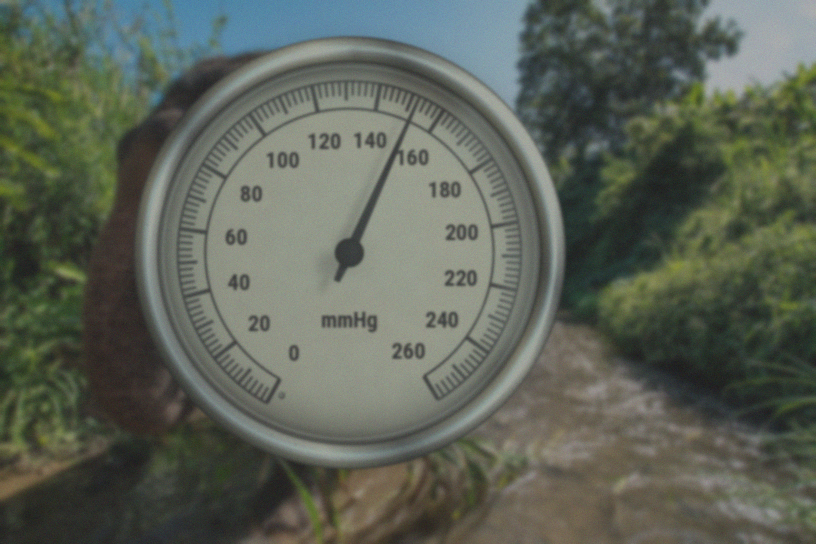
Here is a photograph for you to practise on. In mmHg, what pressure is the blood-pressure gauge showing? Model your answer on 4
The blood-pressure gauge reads 152
